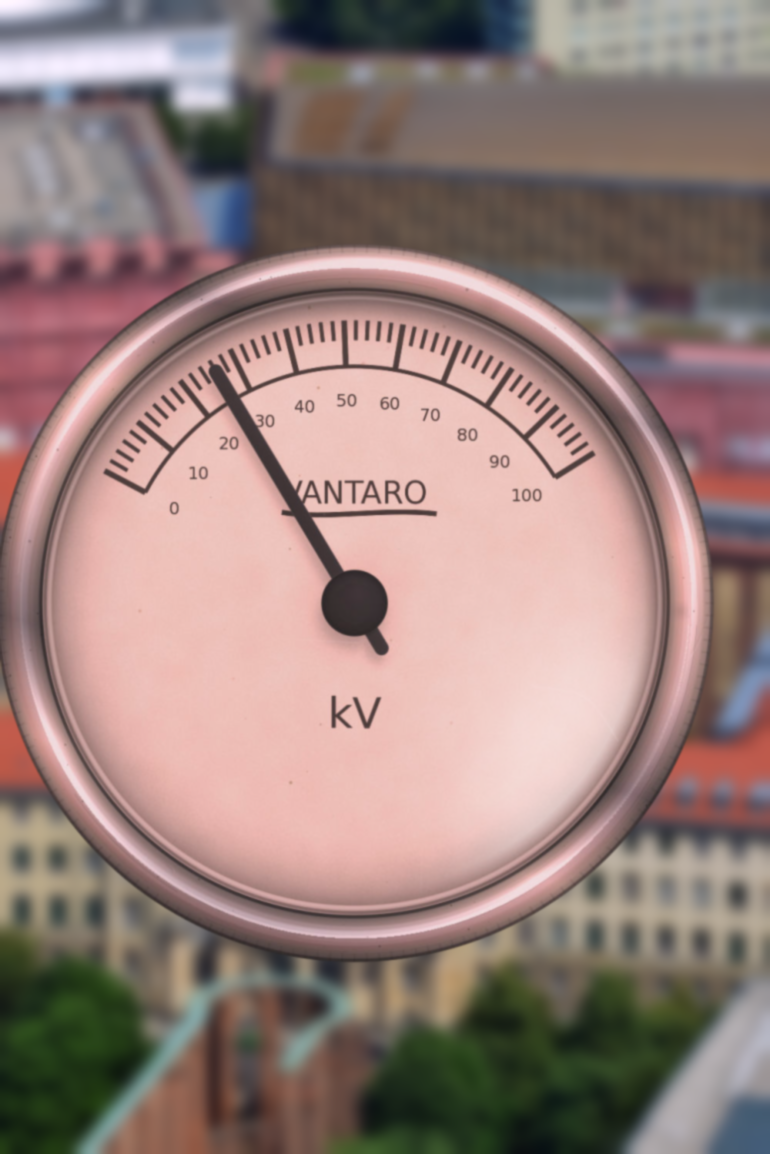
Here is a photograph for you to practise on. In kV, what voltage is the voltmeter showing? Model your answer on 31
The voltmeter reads 26
